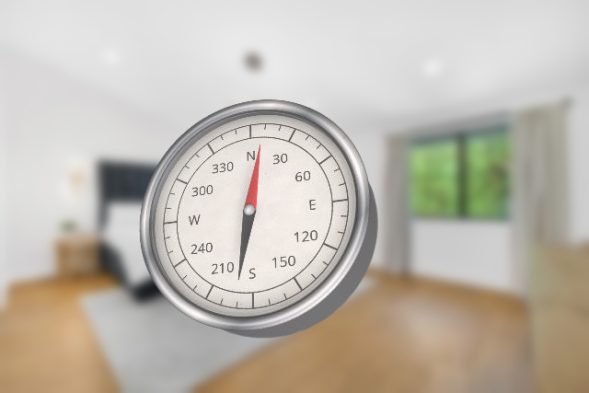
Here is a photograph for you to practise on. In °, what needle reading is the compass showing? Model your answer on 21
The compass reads 10
